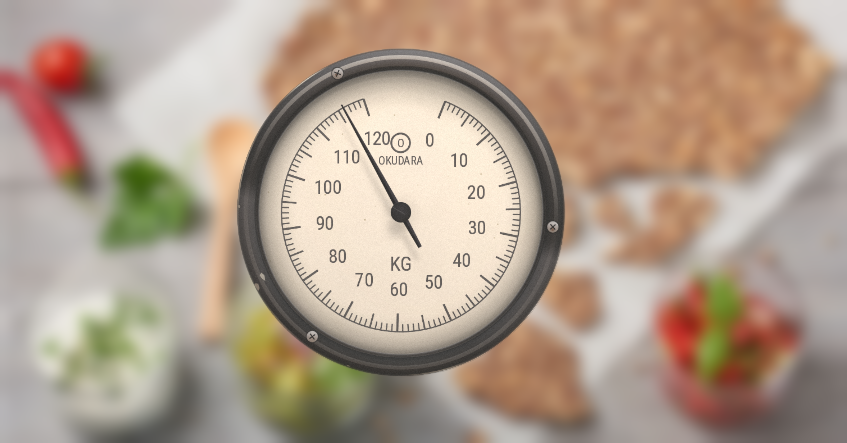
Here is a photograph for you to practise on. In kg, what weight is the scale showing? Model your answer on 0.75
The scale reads 116
